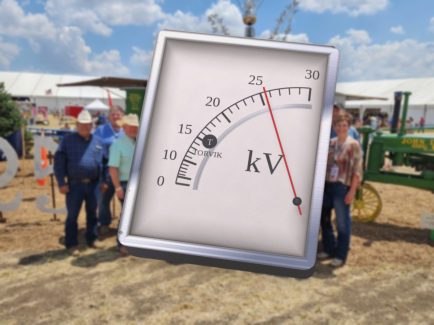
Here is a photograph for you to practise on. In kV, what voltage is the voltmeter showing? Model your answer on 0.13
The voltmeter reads 25.5
